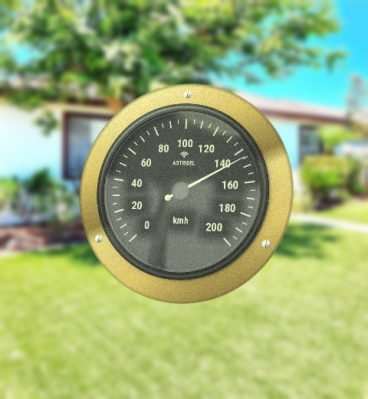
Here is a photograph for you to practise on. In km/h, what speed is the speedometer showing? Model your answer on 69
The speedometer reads 145
